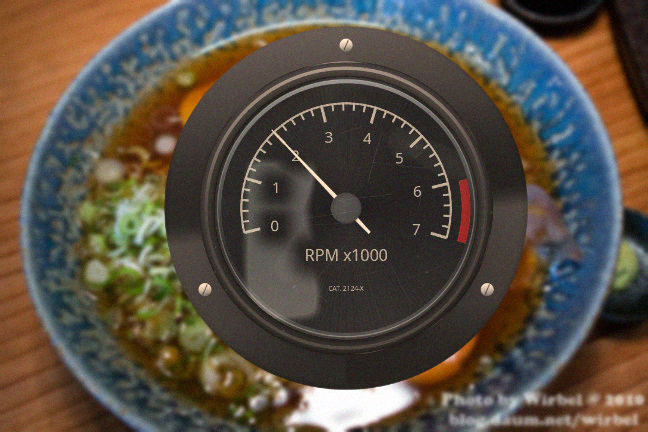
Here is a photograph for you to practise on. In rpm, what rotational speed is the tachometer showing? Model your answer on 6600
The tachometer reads 2000
